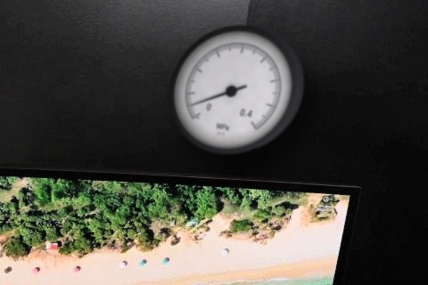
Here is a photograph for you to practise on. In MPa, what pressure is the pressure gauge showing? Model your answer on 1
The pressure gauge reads 0.025
